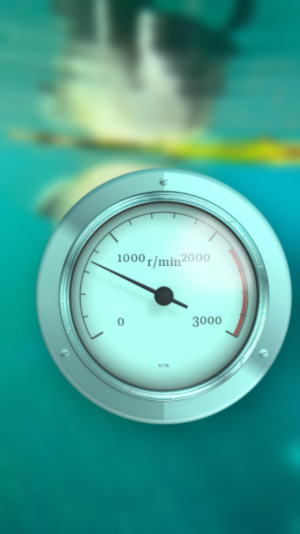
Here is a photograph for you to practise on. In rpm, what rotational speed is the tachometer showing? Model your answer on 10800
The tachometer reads 700
